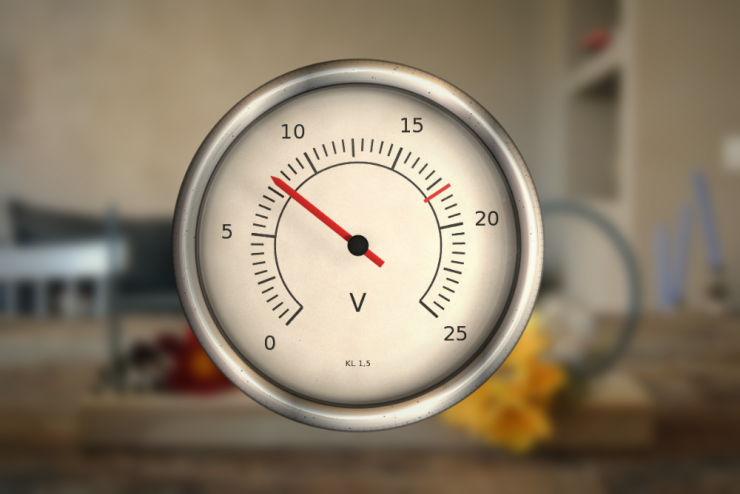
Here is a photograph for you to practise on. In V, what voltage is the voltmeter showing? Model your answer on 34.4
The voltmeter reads 8
